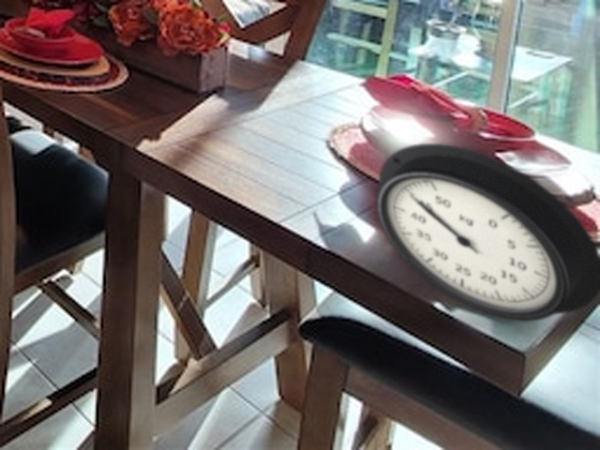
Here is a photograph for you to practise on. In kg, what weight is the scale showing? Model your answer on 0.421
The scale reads 45
